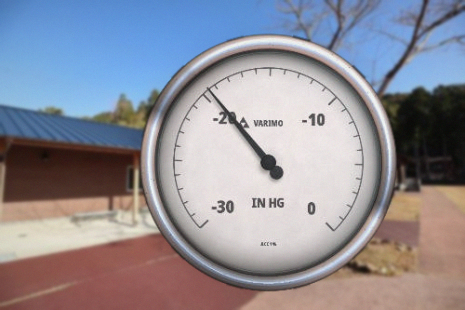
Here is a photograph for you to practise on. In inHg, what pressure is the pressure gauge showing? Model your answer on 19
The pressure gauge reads -19.5
